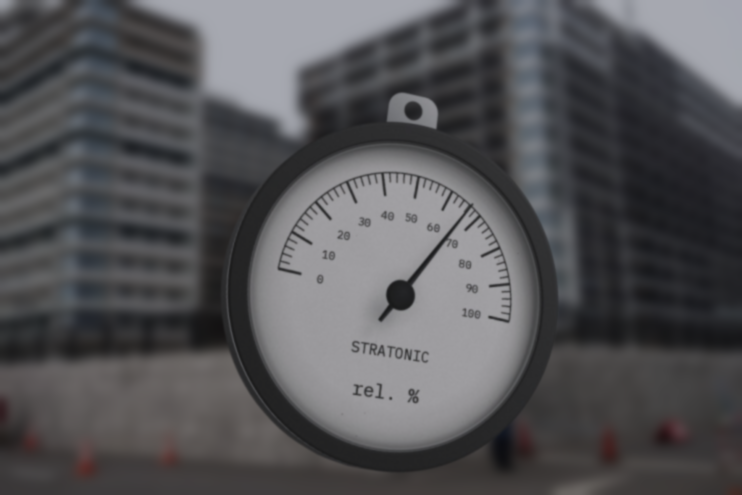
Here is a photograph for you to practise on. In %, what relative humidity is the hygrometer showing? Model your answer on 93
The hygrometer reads 66
